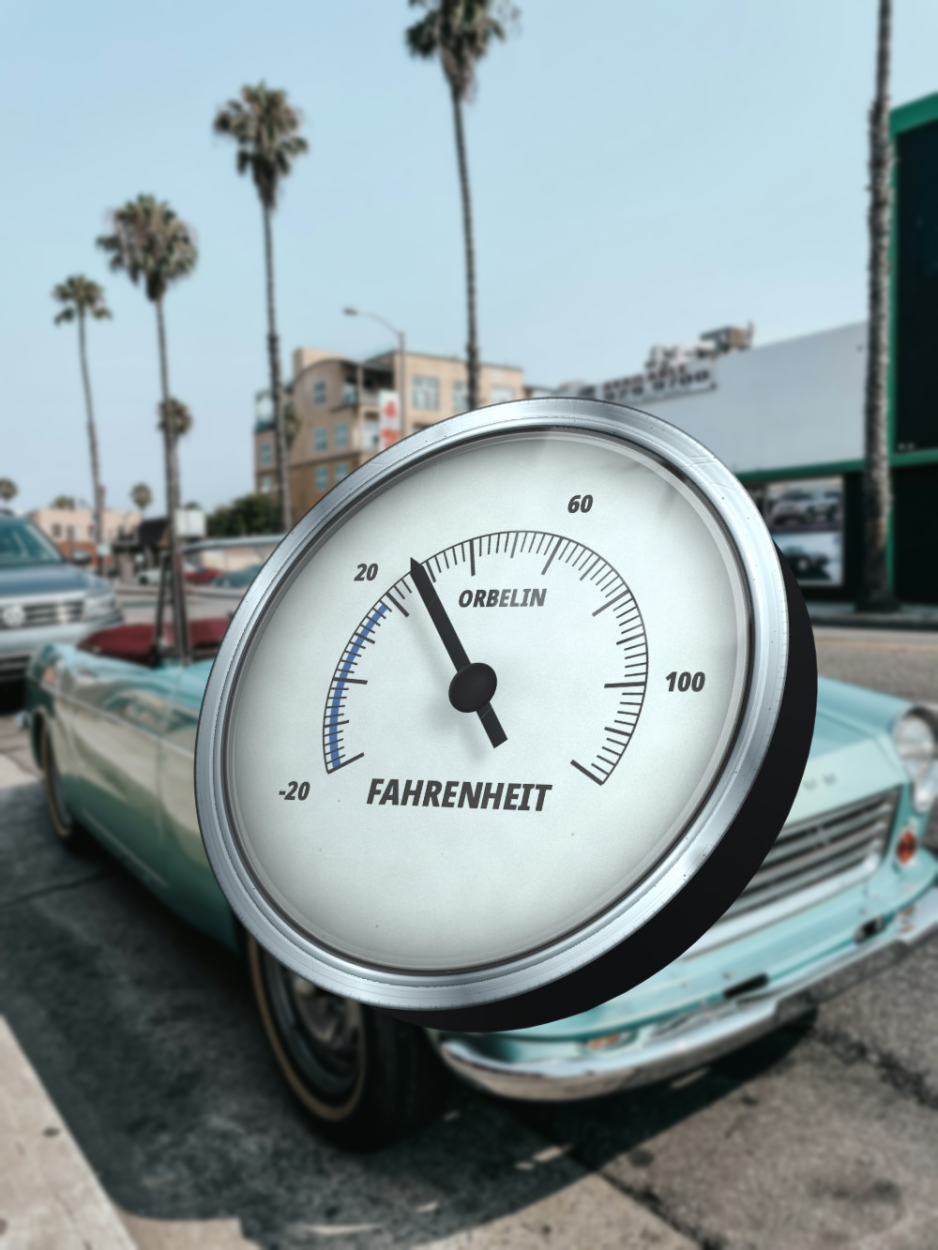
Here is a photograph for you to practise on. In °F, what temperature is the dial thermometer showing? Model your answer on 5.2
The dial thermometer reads 28
